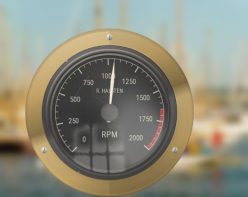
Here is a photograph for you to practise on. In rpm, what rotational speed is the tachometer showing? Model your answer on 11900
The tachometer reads 1050
